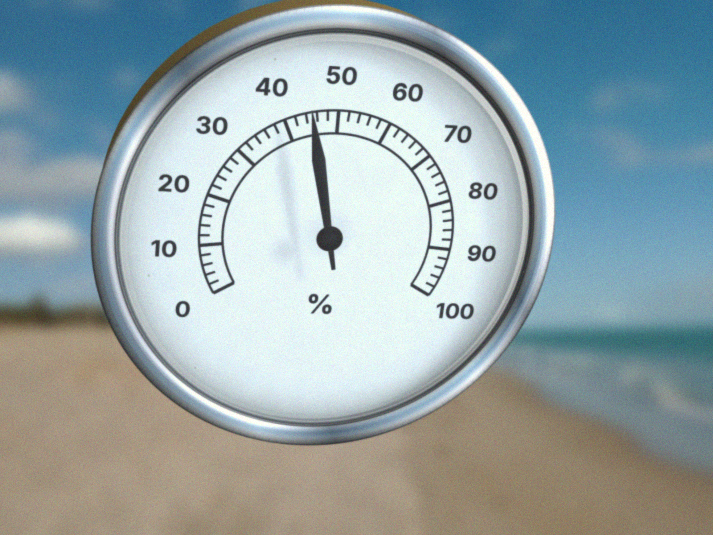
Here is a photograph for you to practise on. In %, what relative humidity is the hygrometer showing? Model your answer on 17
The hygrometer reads 45
